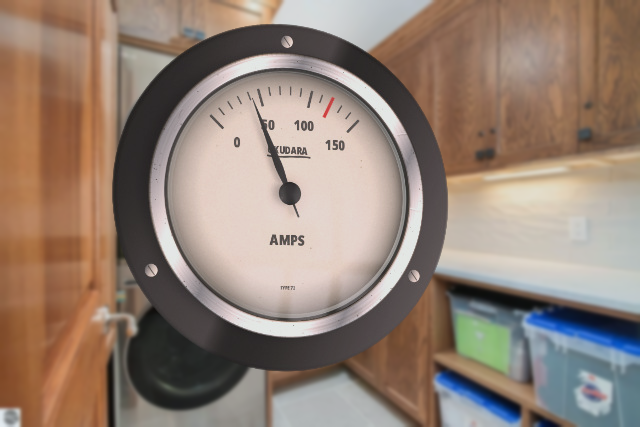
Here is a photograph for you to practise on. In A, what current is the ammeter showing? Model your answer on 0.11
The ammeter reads 40
